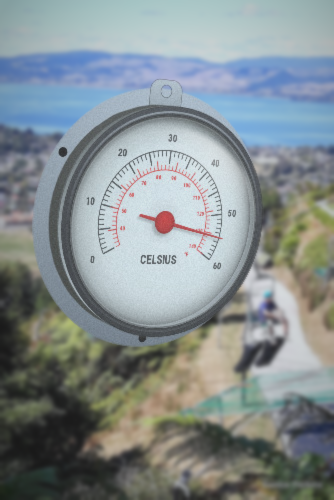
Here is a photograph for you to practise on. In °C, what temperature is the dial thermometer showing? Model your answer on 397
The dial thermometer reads 55
